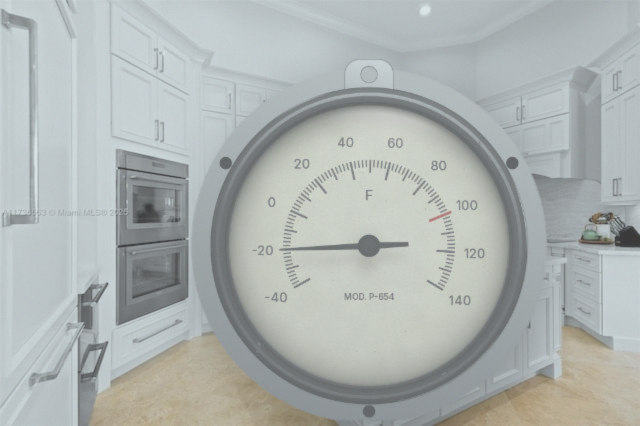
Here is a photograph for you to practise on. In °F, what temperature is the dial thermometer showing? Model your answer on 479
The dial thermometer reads -20
